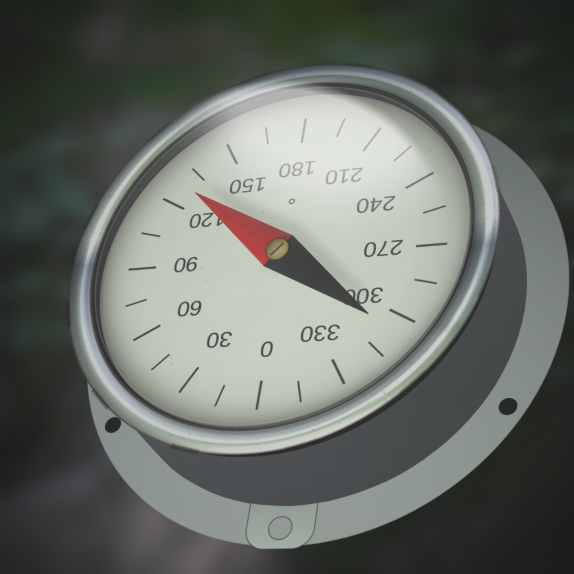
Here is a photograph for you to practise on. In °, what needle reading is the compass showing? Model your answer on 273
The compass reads 127.5
